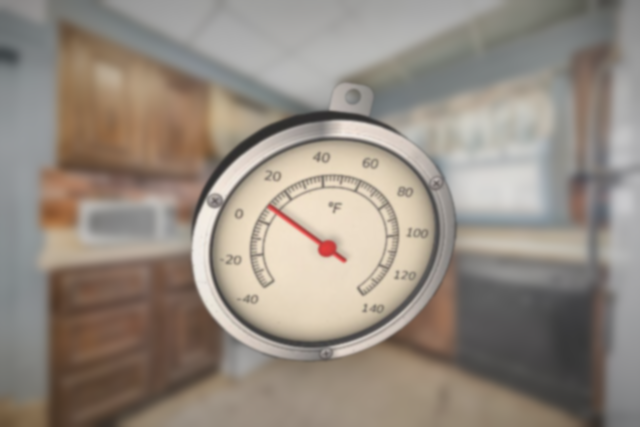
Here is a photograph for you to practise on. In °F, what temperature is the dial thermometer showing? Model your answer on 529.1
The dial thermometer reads 10
